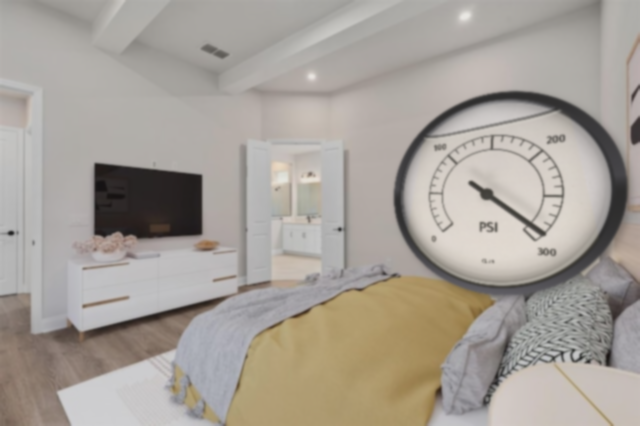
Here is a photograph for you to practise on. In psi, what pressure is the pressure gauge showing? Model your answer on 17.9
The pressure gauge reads 290
